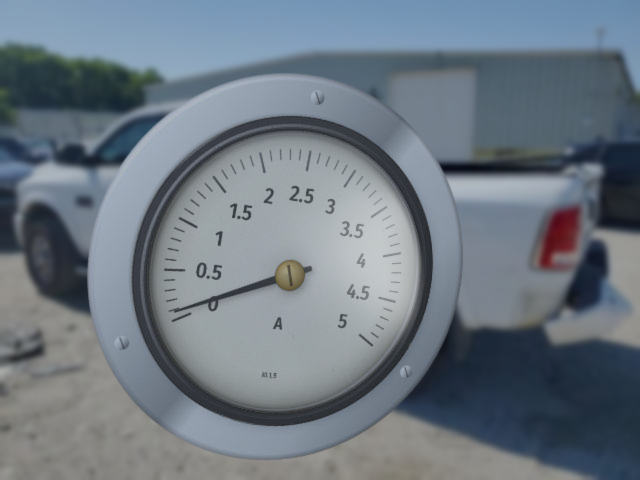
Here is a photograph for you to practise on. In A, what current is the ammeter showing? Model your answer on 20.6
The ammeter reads 0.1
